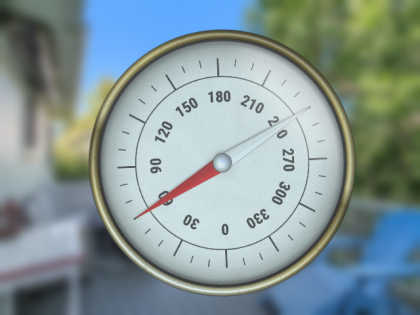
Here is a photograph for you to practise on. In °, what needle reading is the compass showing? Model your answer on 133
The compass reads 60
